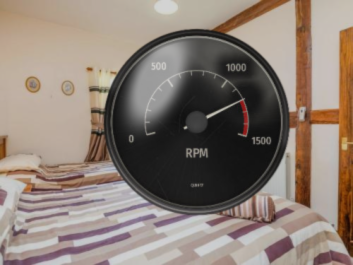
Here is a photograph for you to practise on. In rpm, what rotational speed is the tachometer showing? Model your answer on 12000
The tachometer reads 1200
